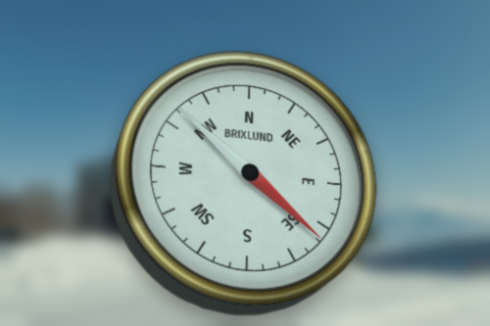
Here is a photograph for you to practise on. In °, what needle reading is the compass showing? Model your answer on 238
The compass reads 130
